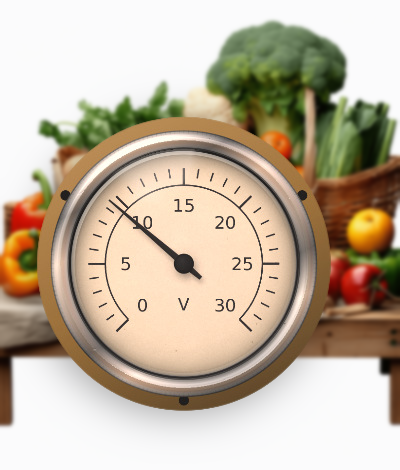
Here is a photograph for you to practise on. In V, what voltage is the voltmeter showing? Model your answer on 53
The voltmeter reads 9.5
